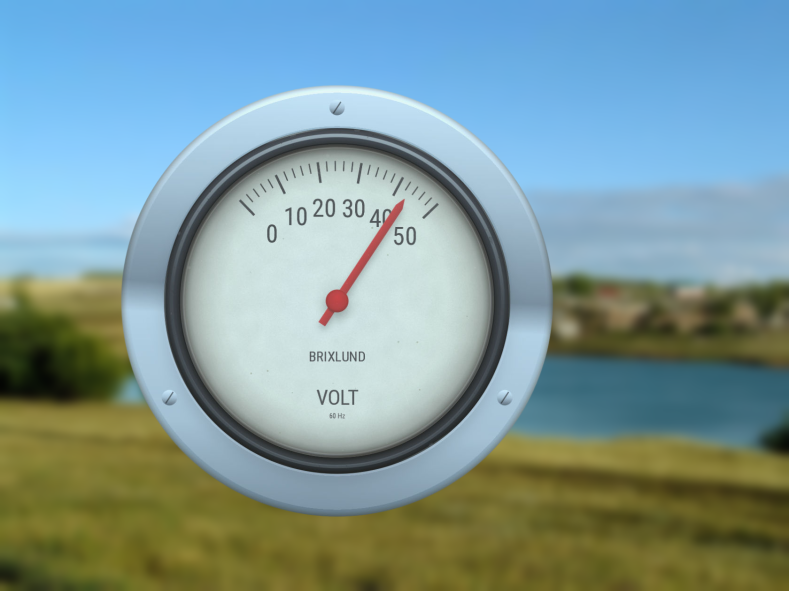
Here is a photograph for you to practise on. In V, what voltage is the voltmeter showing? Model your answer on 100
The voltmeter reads 43
